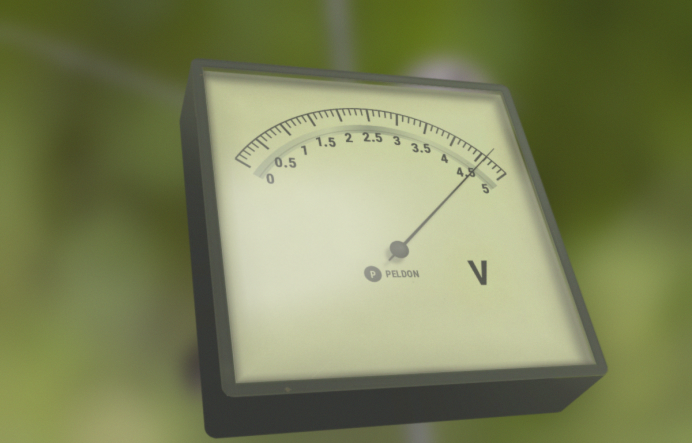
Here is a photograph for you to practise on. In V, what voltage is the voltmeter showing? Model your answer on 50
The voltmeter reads 4.6
